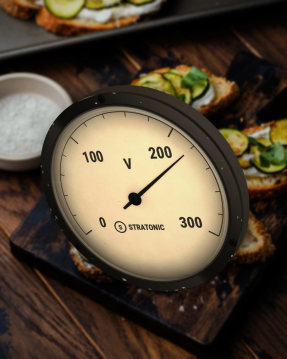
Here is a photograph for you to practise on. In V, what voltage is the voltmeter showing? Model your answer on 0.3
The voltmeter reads 220
